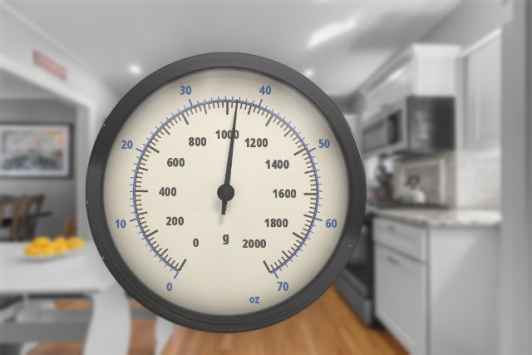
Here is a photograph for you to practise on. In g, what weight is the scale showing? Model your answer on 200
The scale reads 1040
